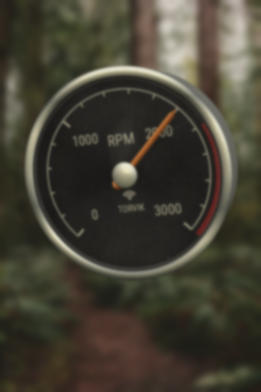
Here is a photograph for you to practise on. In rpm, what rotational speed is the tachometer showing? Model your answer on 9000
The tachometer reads 2000
